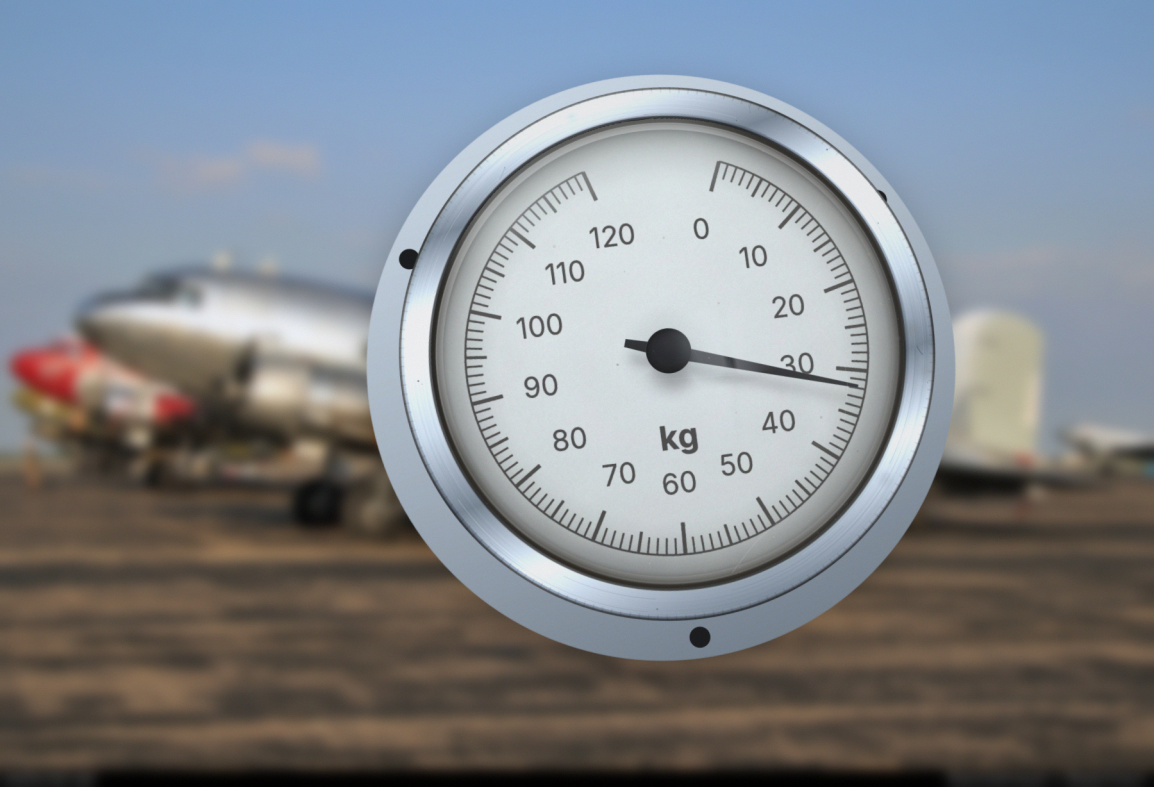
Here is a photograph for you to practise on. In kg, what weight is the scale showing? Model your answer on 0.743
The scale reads 32
